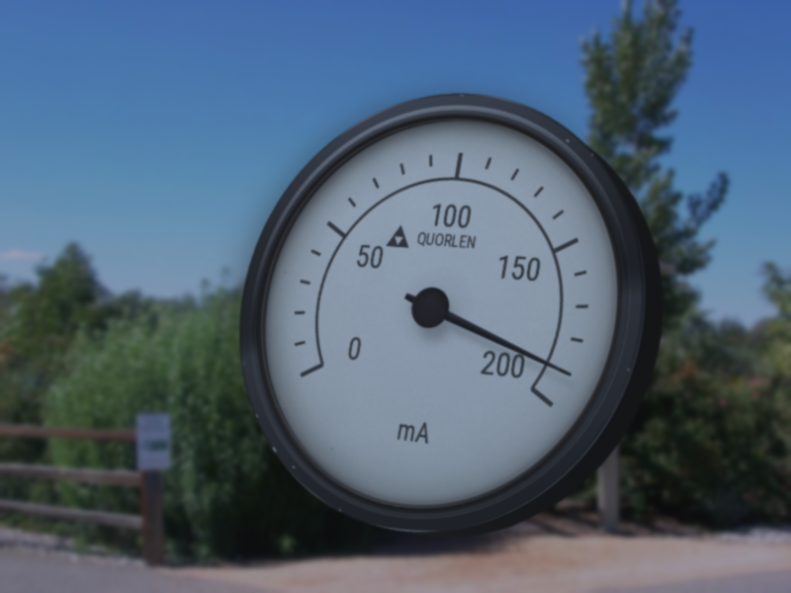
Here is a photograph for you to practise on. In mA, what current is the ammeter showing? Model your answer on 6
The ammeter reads 190
